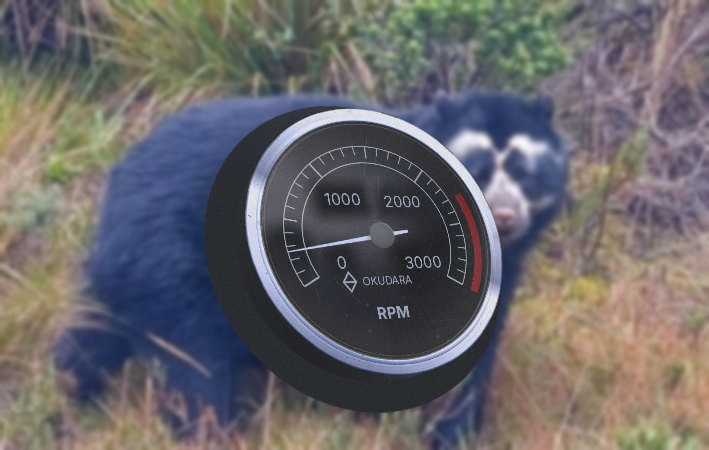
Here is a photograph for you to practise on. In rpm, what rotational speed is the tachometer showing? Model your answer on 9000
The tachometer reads 250
